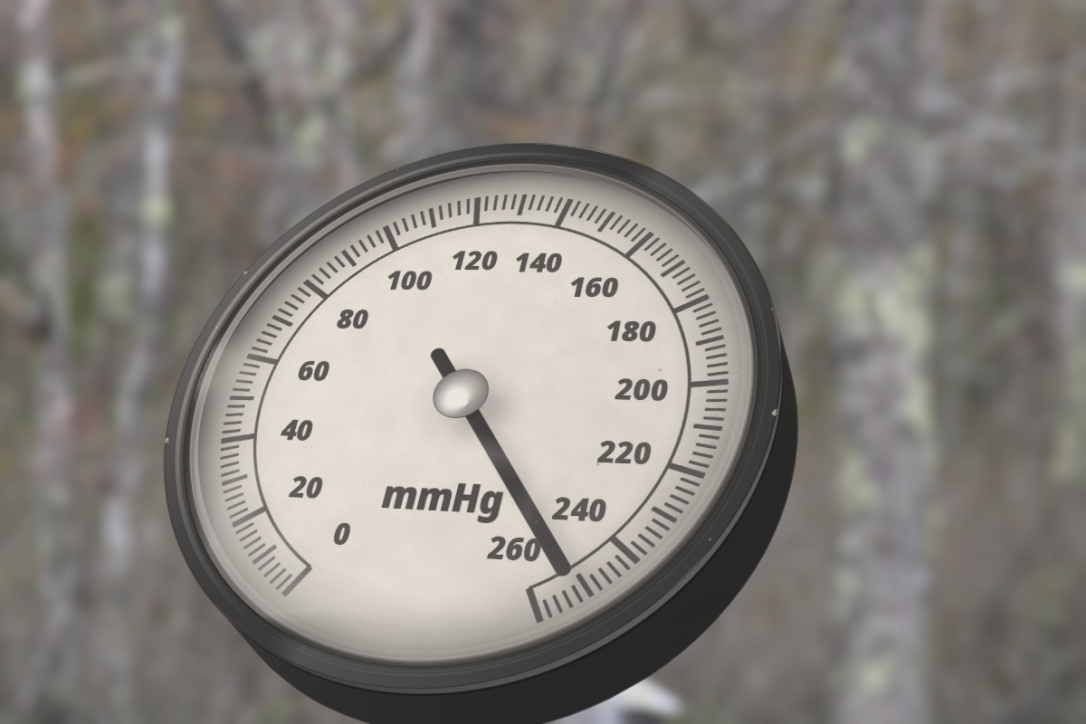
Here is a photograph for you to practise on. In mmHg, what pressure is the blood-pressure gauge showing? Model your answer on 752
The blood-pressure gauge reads 252
